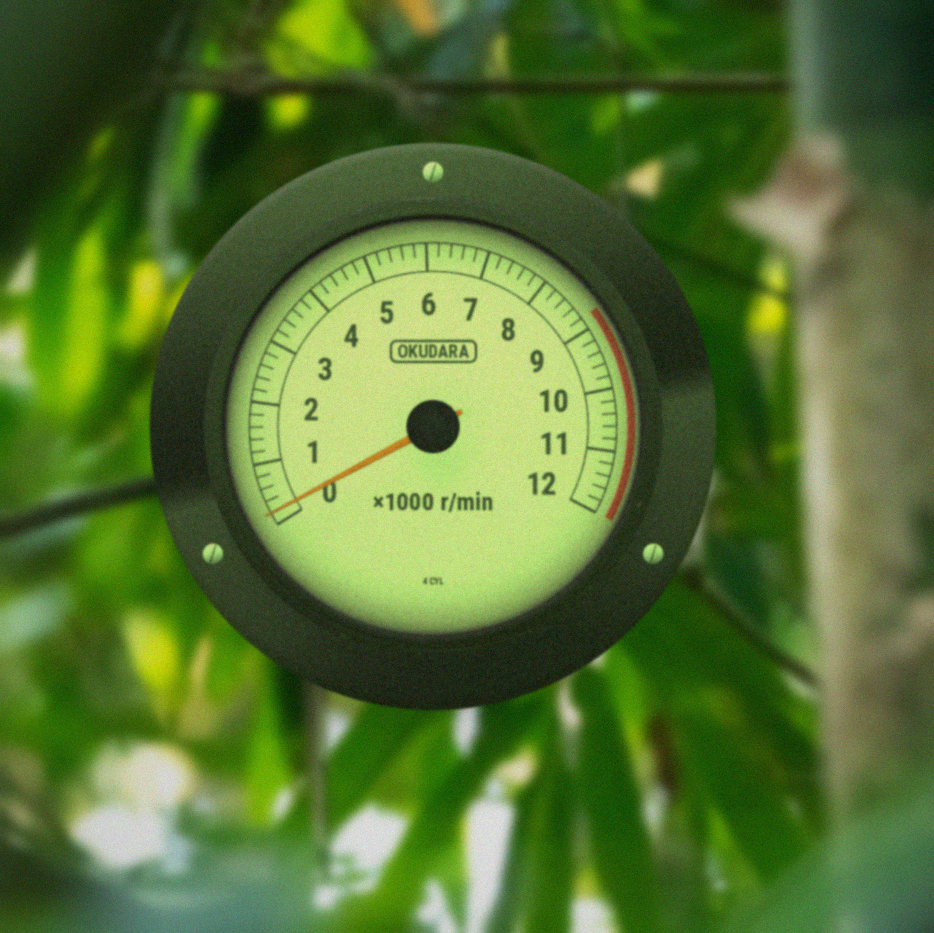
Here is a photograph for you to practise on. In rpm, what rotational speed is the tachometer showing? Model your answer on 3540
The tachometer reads 200
